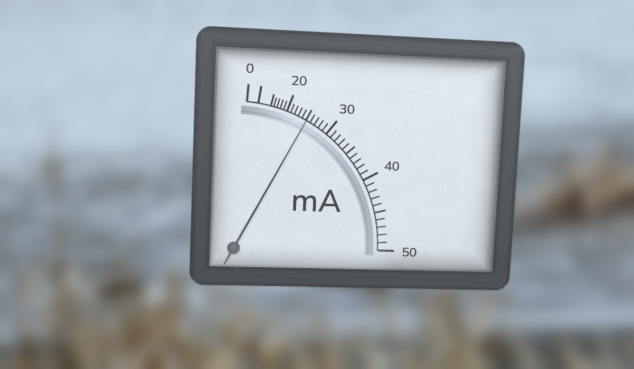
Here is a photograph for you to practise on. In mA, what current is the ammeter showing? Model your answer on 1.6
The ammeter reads 25
